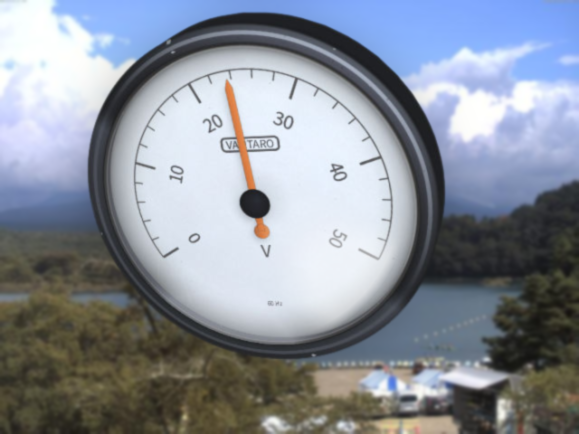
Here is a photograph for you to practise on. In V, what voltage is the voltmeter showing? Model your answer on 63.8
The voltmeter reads 24
